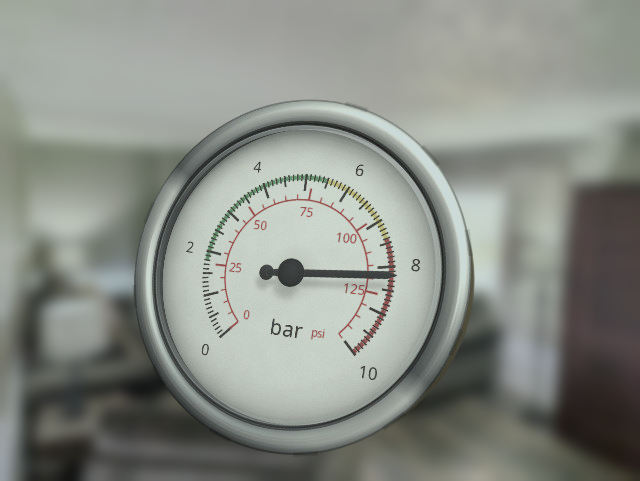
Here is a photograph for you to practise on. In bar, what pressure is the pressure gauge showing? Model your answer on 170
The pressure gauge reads 8.2
